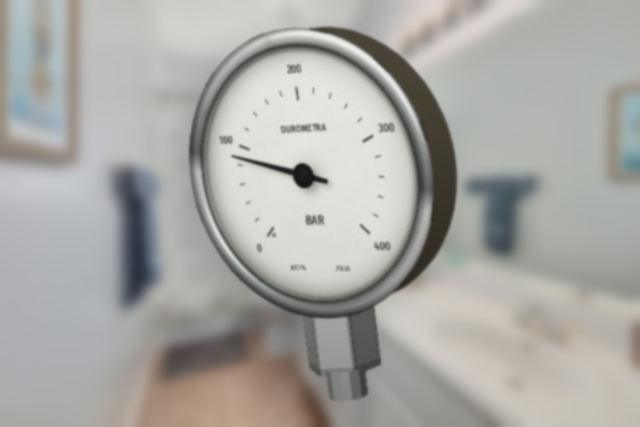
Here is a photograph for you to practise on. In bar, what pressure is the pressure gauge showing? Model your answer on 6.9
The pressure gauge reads 90
